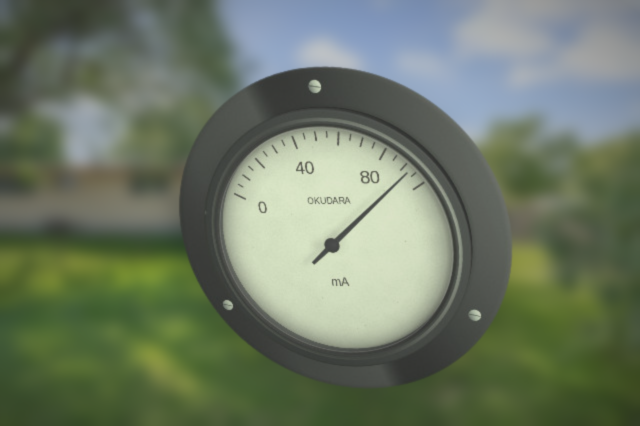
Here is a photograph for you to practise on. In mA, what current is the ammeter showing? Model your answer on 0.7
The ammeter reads 92.5
